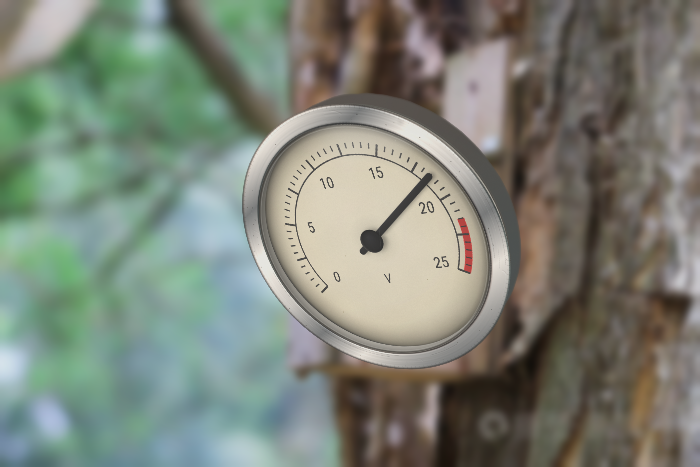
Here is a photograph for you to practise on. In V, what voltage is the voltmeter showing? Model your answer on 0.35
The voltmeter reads 18.5
